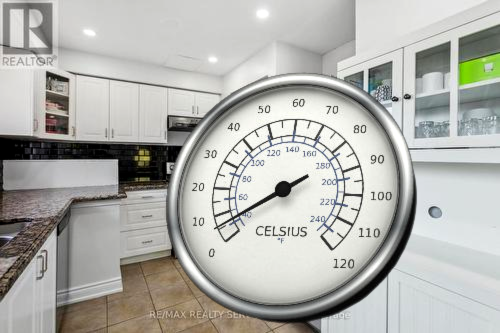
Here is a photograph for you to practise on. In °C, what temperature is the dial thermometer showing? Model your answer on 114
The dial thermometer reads 5
